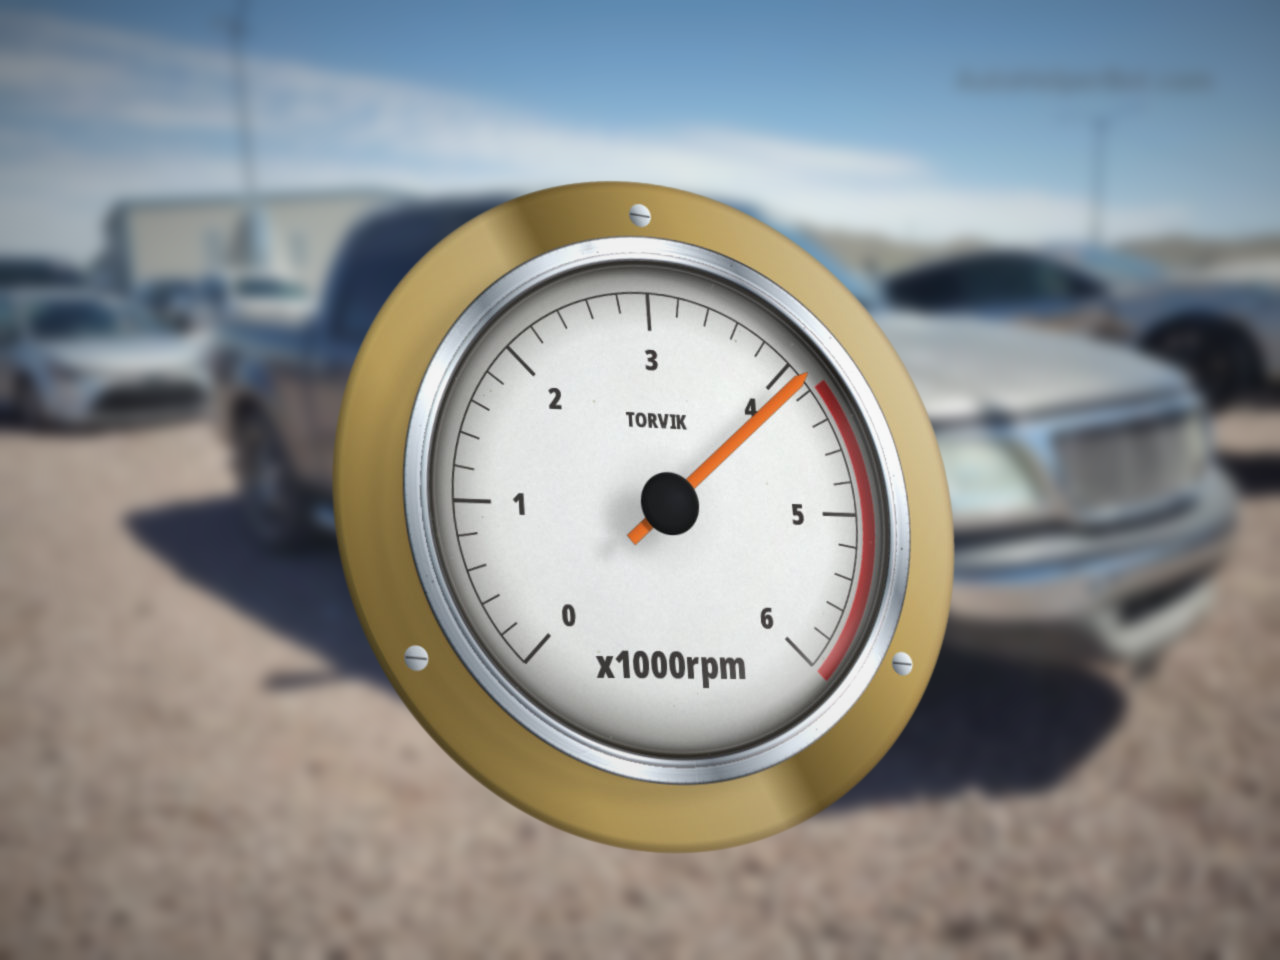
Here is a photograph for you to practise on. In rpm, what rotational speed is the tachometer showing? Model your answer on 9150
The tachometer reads 4100
